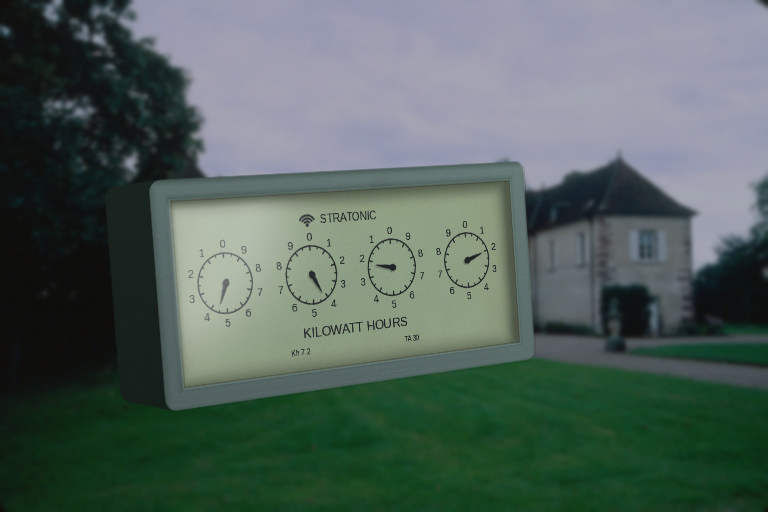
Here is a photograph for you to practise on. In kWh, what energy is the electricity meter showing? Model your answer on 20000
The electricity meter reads 4422
